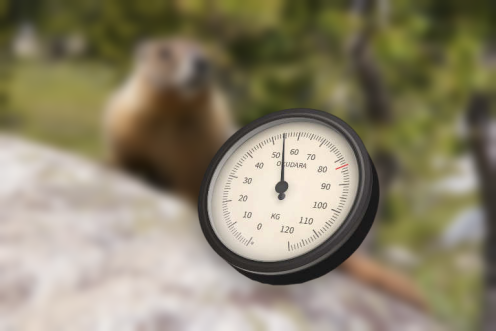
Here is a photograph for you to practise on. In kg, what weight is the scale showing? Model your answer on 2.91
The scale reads 55
